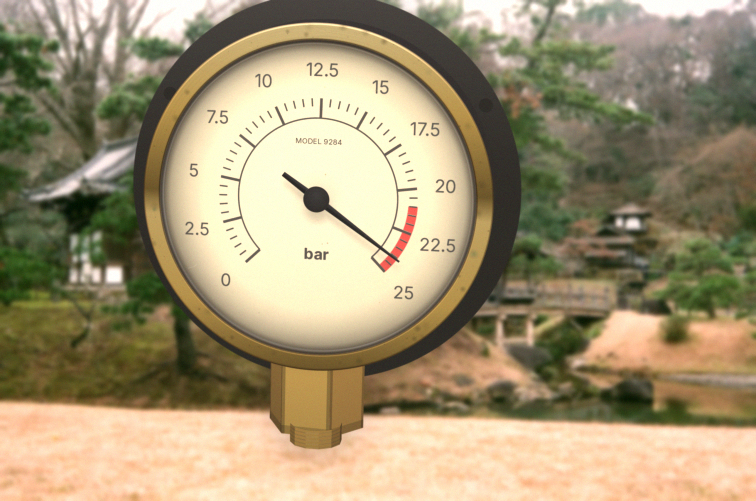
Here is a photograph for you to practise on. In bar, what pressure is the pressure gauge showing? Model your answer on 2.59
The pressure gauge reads 24
